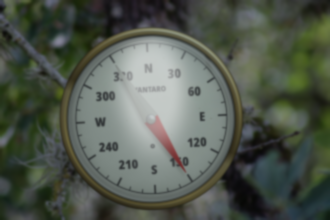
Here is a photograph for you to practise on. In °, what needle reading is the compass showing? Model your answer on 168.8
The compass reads 150
